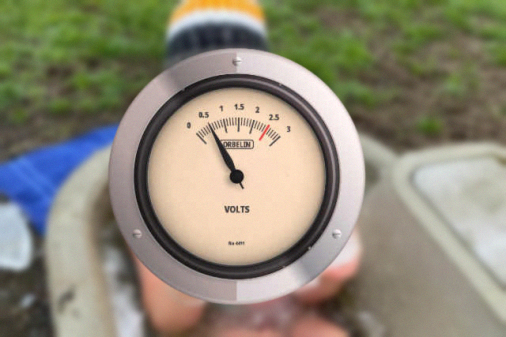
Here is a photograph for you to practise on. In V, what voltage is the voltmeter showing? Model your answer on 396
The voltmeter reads 0.5
